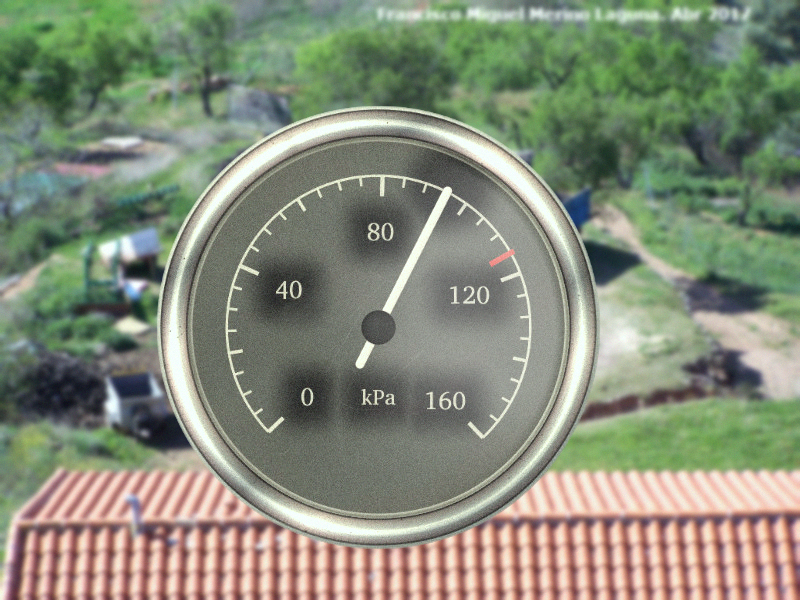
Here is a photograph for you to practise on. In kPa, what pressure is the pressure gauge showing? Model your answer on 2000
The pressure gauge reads 95
